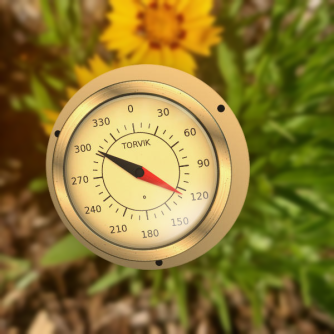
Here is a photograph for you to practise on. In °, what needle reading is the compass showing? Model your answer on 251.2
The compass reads 125
